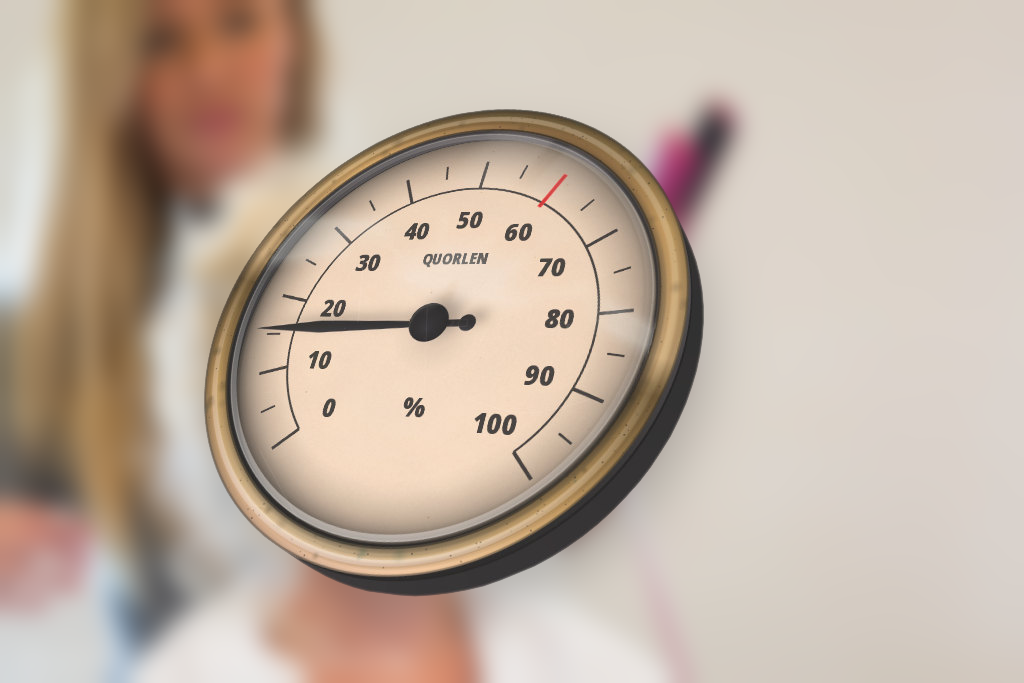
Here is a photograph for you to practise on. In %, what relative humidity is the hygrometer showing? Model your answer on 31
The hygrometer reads 15
